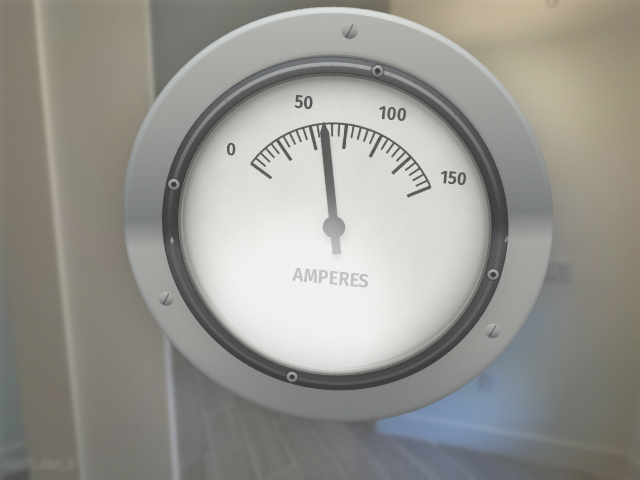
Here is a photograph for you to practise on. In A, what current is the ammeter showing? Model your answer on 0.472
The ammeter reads 60
